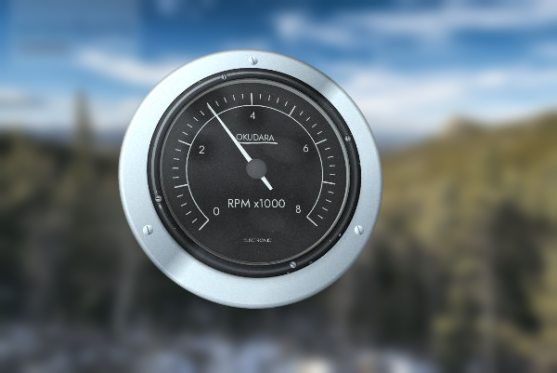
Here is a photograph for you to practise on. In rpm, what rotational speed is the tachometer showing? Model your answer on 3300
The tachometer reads 3000
